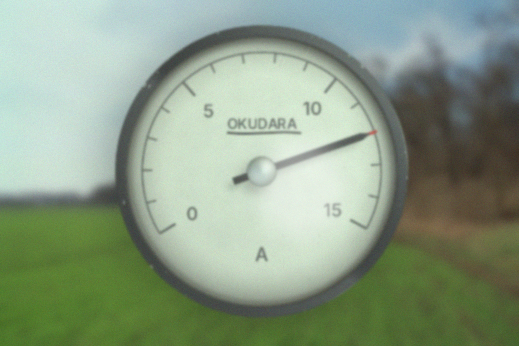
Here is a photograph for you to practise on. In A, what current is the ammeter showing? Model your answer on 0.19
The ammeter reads 12
